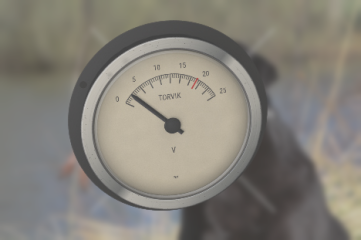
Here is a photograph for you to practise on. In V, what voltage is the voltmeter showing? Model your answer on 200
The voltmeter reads 2.5
